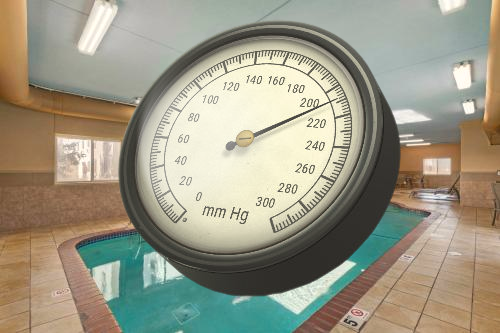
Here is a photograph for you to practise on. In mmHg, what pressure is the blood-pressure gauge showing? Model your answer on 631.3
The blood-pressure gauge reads 210
